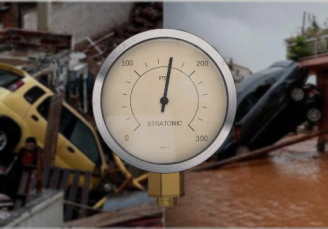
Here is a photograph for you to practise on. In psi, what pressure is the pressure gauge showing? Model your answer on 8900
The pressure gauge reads 160
